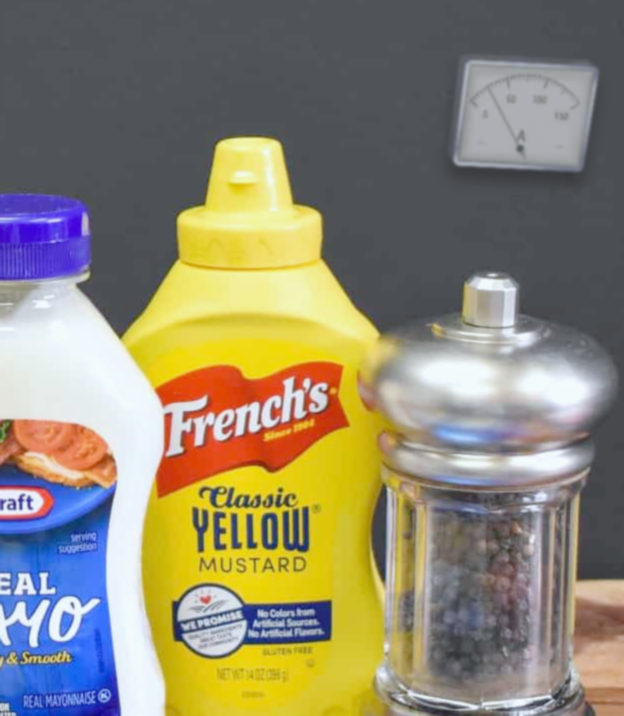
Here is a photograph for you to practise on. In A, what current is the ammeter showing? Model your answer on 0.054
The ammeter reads 25
